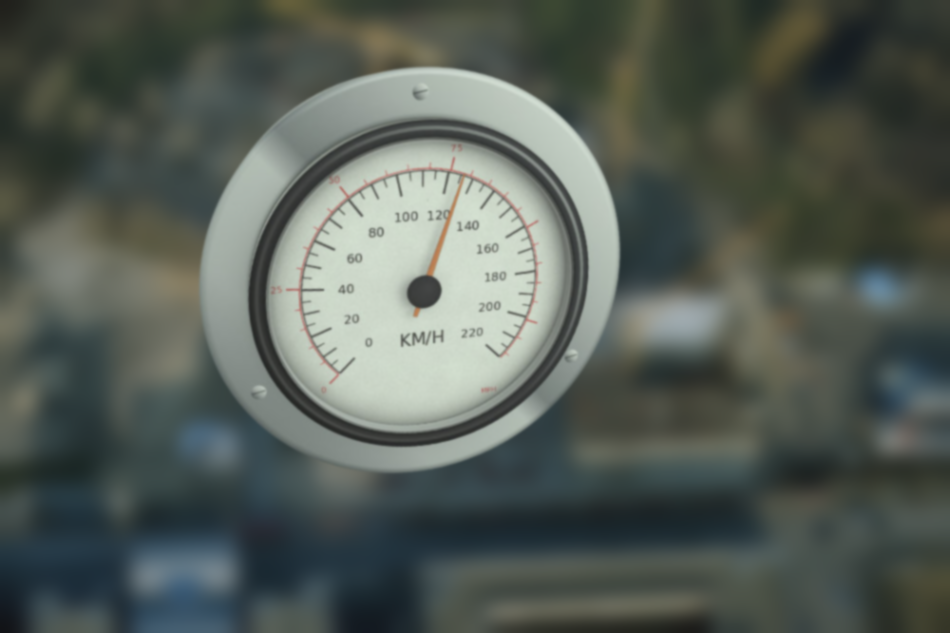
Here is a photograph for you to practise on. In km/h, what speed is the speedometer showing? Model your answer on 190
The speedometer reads 125
